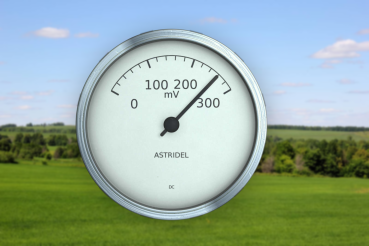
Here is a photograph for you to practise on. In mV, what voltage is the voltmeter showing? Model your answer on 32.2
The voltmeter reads 260
